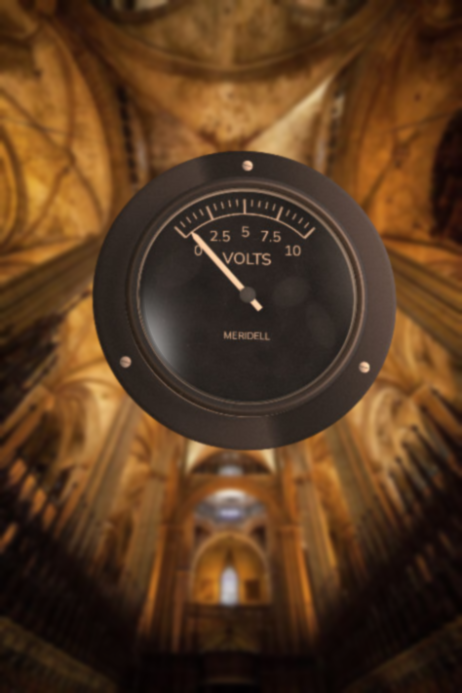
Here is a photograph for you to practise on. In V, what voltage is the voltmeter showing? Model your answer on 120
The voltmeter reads 0.5
